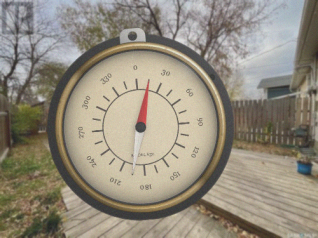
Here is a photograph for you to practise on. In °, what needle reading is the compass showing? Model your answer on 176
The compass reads 15
